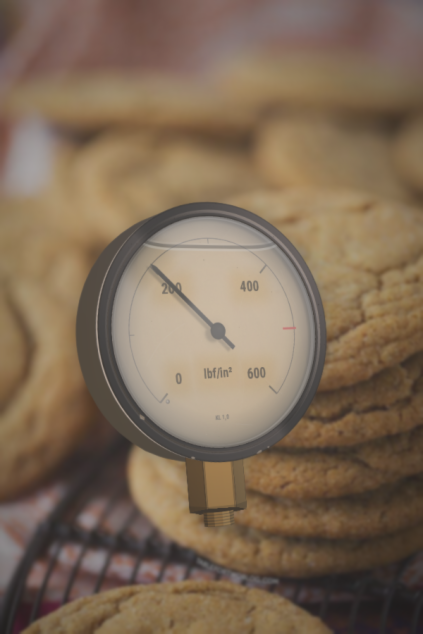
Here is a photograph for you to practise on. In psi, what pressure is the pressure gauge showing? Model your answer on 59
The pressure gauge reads 200
